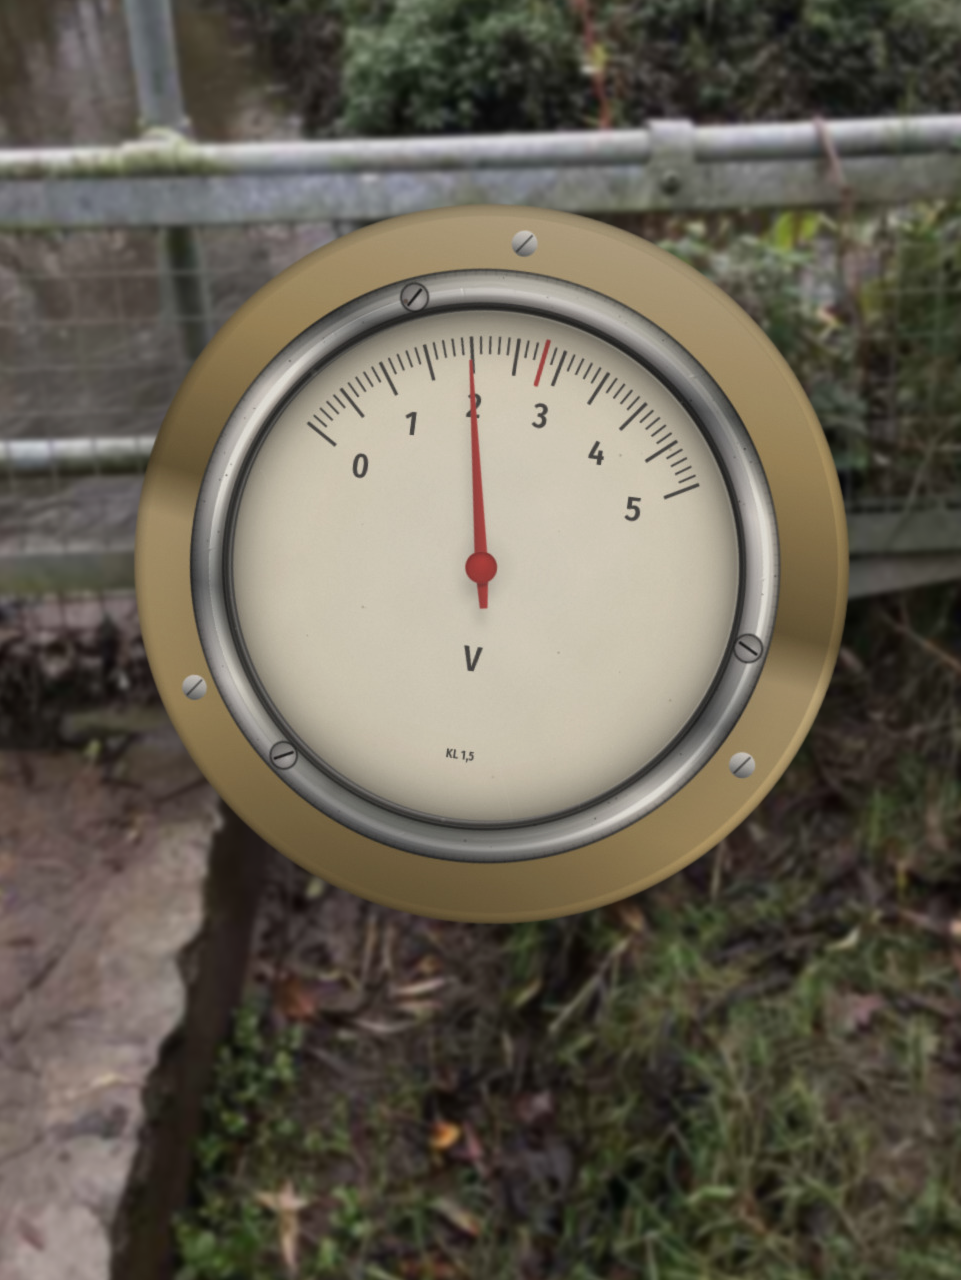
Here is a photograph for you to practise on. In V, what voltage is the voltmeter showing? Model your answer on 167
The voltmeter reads 2
